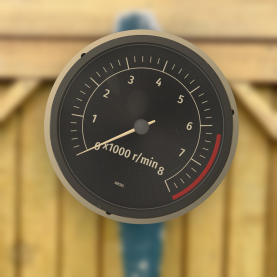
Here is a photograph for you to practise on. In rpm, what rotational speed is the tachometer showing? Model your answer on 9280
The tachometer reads 0
